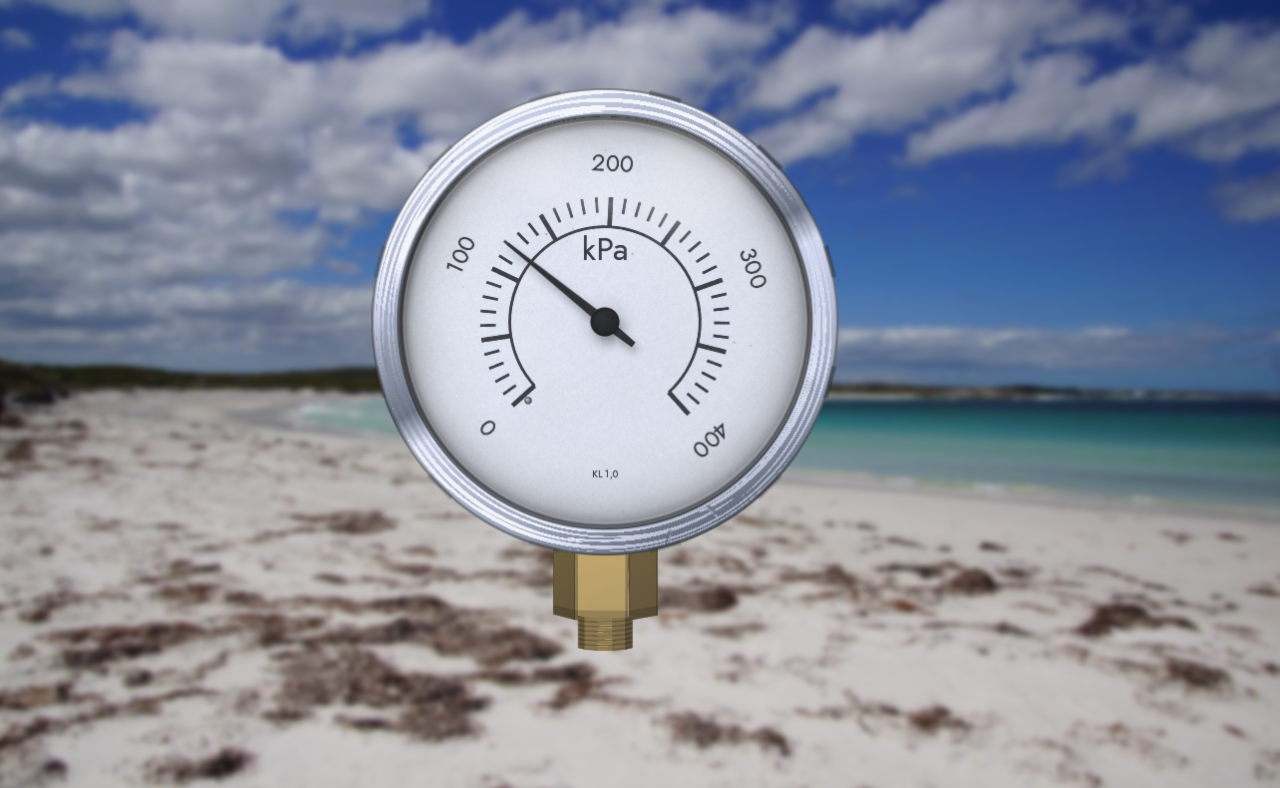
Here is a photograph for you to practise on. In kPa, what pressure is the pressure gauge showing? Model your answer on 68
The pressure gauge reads 120
